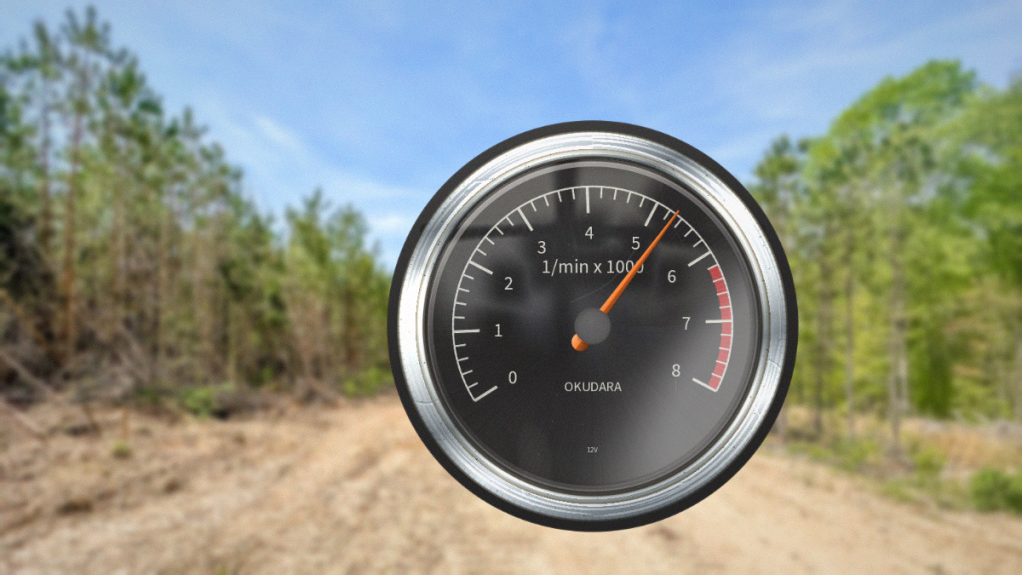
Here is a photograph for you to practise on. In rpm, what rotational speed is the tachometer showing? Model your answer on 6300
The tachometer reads 5300
